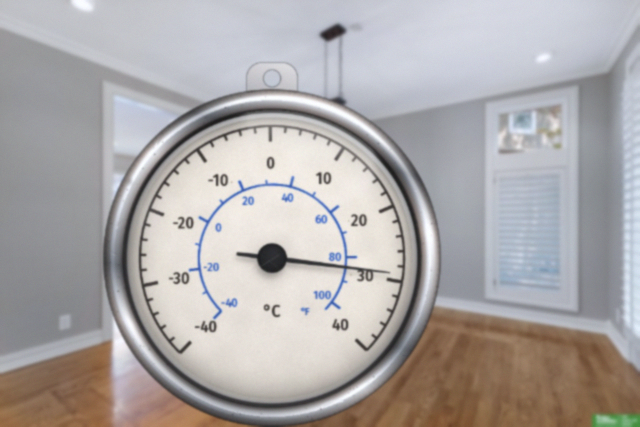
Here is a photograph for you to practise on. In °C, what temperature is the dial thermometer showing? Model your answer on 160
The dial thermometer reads 29
